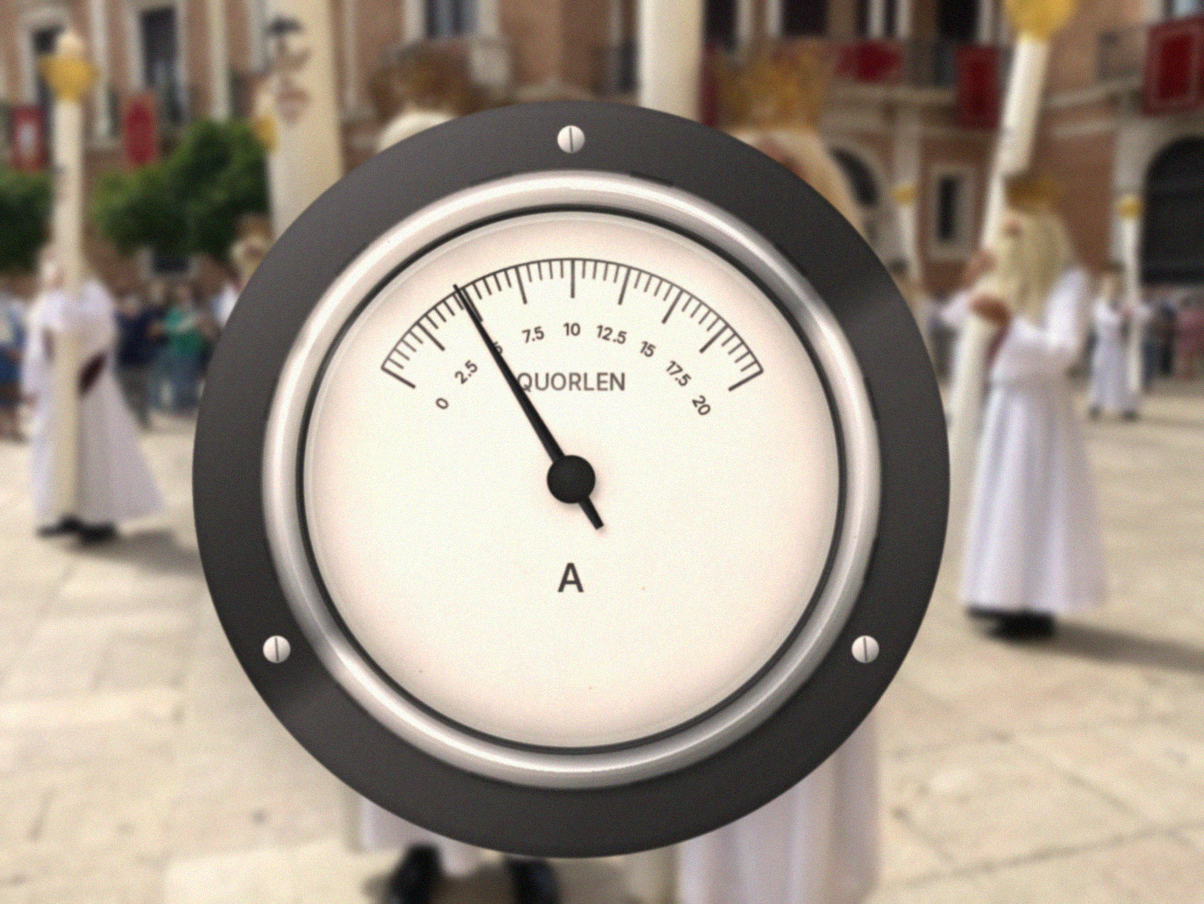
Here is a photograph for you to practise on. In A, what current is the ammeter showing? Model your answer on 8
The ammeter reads 4.75
